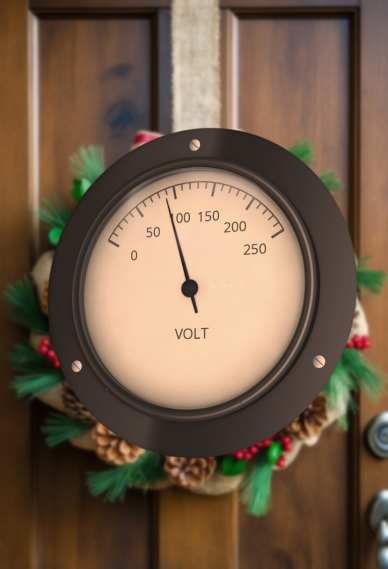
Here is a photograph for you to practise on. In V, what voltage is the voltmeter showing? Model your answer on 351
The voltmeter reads 90
